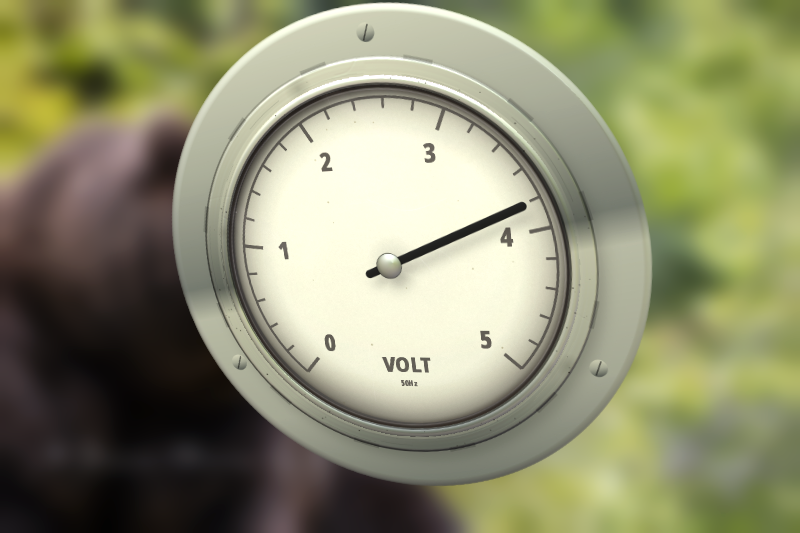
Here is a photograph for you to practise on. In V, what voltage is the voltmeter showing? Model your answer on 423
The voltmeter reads 3.8
